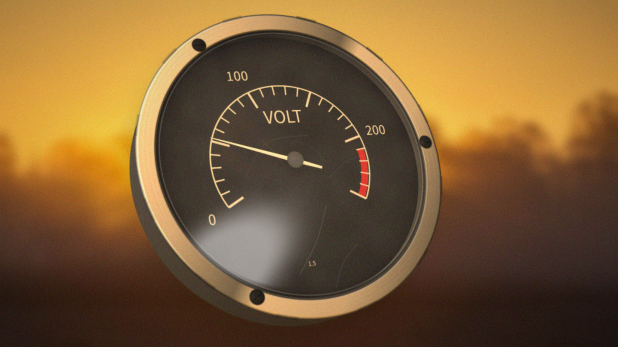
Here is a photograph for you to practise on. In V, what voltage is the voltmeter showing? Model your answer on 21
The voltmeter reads 50
